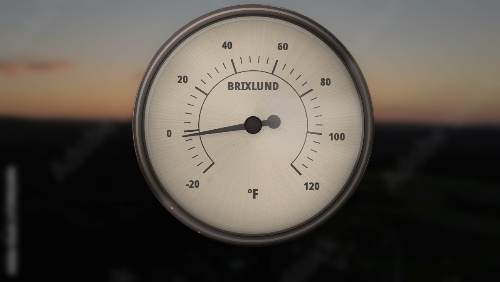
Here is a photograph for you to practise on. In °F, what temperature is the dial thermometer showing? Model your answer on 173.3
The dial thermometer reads -2
